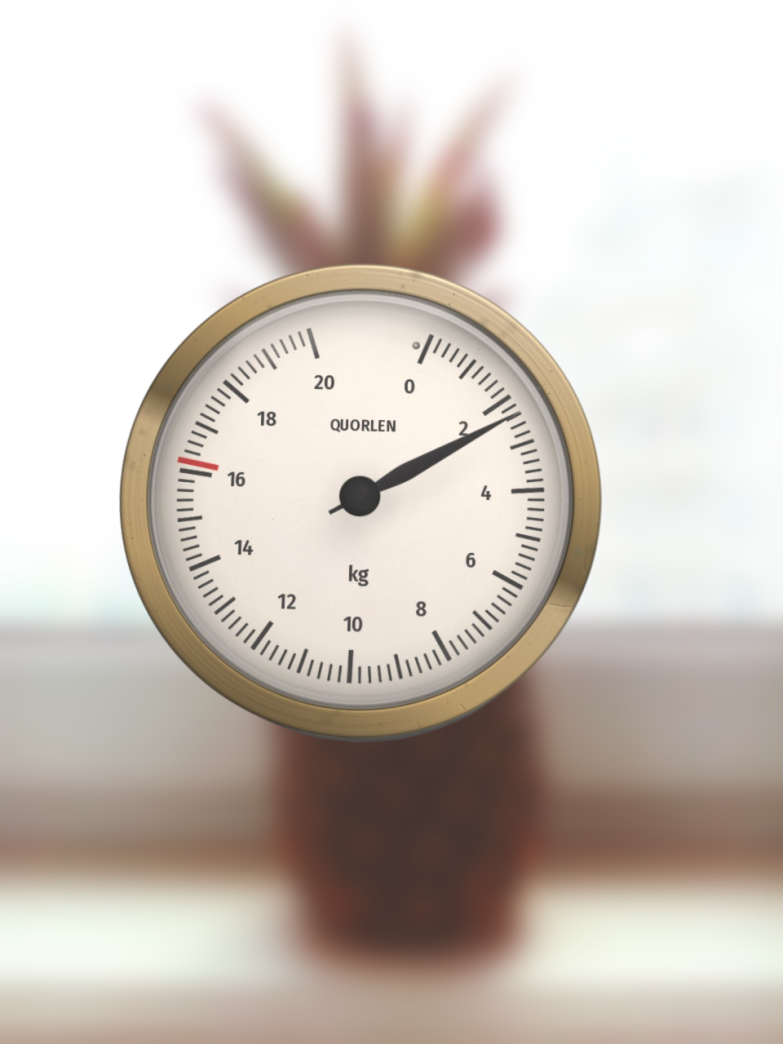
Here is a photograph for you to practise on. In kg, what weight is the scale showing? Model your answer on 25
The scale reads 2.4
